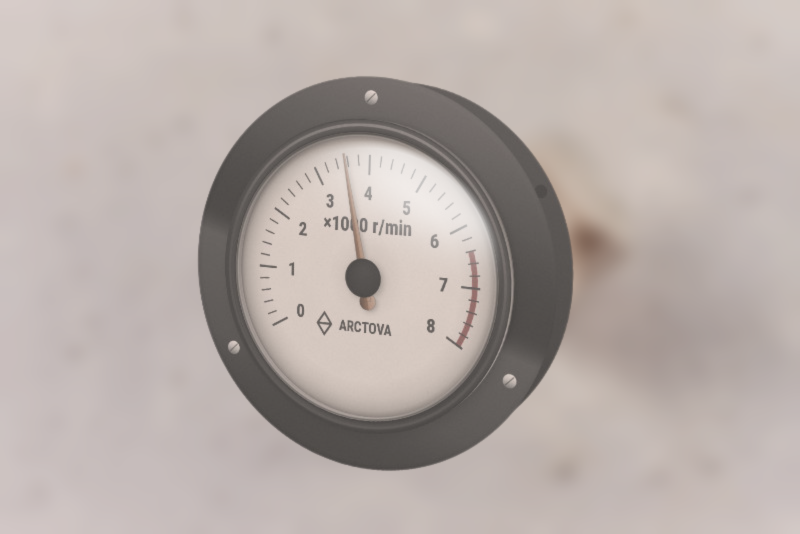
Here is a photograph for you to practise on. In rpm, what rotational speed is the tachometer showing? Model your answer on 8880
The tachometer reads 3600
